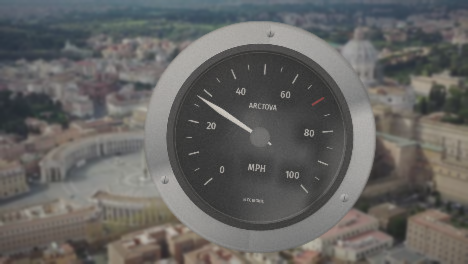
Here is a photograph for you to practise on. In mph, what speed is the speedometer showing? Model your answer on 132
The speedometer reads 27.5
